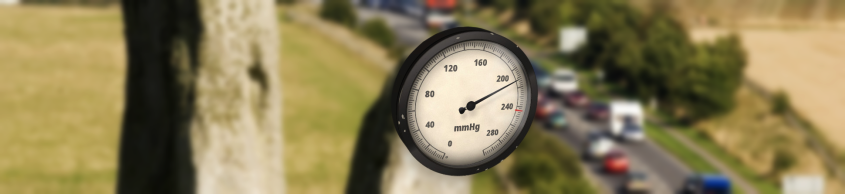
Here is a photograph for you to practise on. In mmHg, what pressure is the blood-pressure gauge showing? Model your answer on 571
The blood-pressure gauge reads 210
